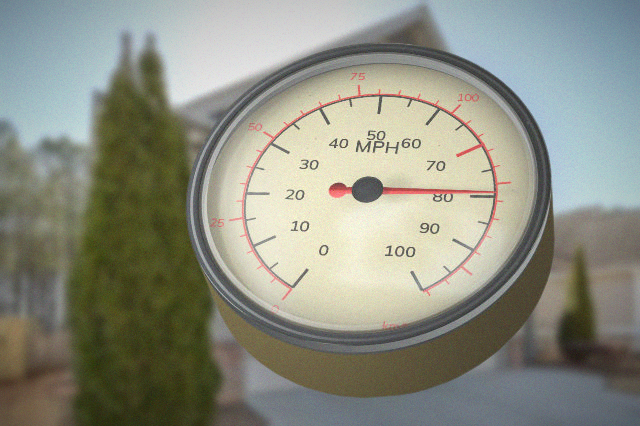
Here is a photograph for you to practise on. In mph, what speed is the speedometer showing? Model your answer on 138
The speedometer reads 80
